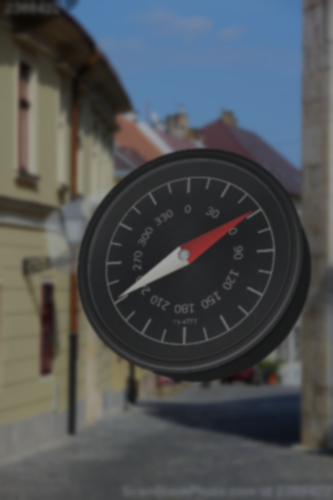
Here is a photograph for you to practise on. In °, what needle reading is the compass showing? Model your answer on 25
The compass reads 60
